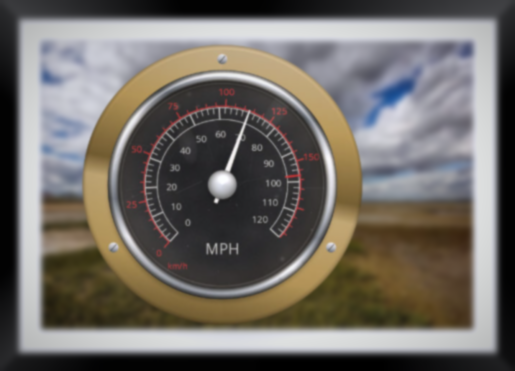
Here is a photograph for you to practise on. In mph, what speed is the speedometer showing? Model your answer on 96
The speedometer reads 70
